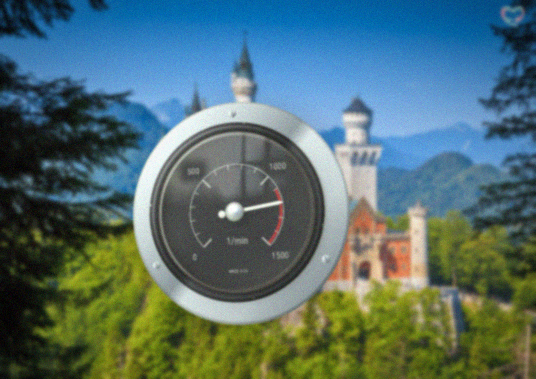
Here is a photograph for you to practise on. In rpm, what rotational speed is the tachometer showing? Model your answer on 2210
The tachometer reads 1200
